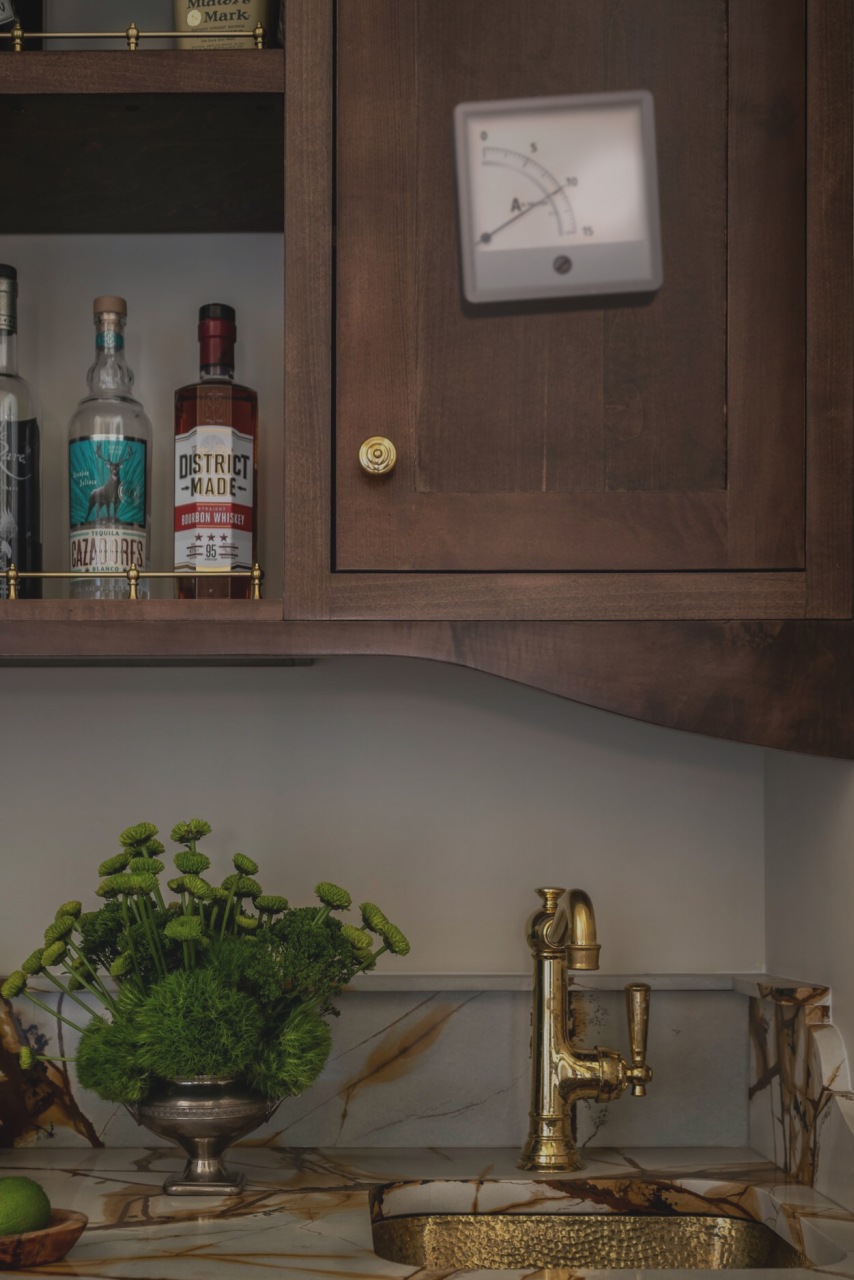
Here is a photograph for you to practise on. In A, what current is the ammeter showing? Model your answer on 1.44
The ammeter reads 10
